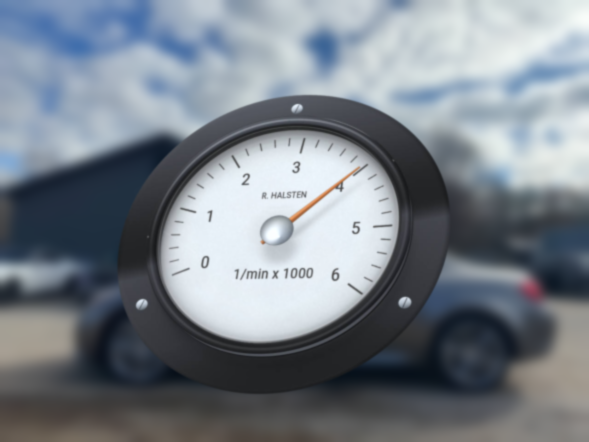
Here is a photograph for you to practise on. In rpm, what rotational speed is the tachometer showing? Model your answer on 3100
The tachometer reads 4000
